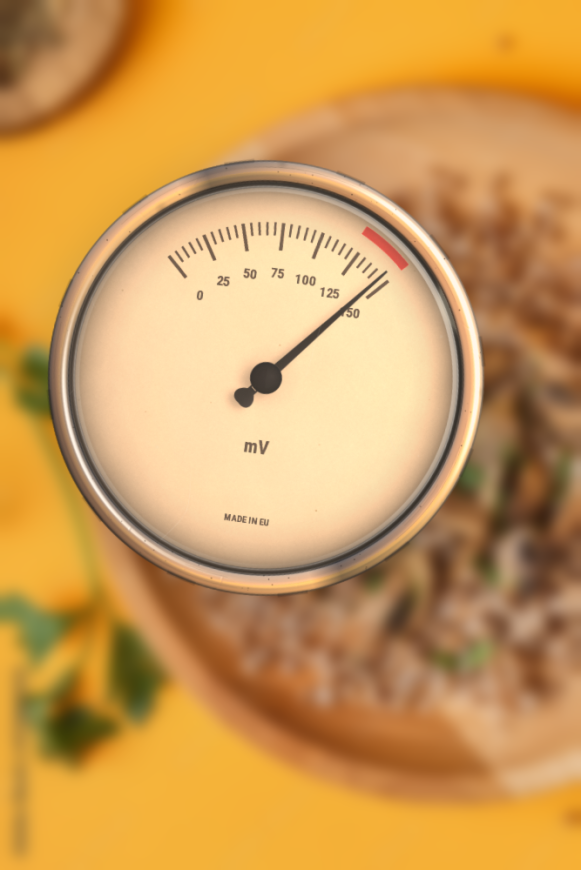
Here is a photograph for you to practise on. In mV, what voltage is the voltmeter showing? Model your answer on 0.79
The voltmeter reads 145
